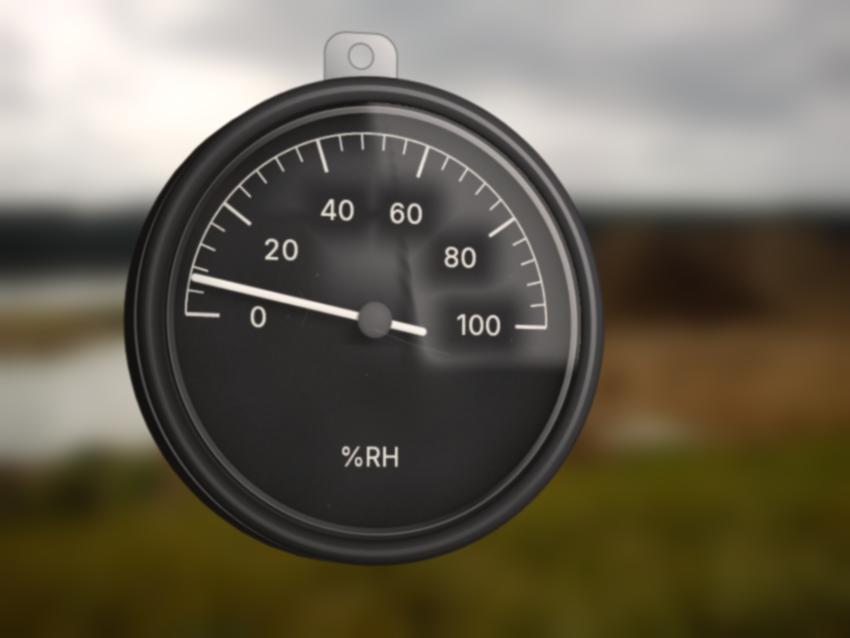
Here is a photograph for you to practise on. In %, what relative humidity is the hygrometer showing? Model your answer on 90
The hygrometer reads 6
